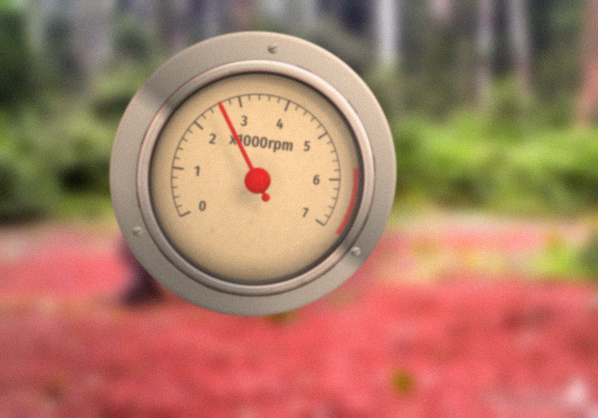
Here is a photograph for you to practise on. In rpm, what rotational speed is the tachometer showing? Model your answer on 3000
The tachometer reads 2600
